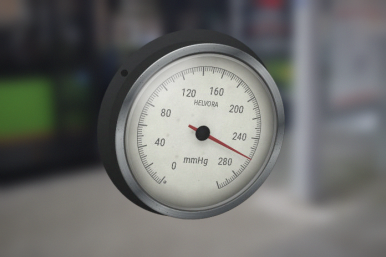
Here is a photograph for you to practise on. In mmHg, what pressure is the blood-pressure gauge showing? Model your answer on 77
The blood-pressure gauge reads 260
